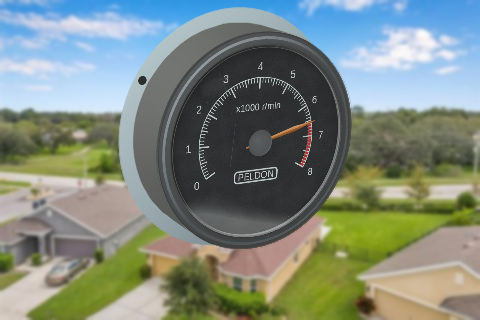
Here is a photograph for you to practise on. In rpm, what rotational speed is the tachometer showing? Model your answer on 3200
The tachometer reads 6500
